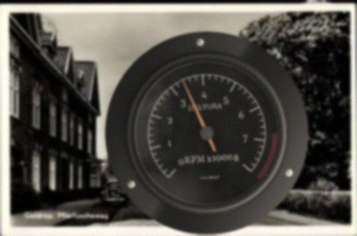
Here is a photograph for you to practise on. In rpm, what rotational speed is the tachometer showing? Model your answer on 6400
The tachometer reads 3400
